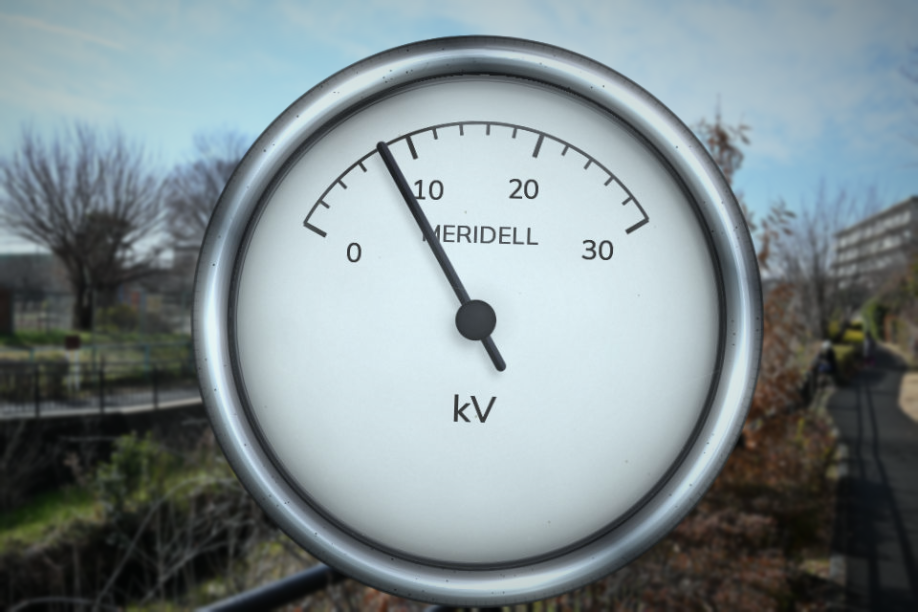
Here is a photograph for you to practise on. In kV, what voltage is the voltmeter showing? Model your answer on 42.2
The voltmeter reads 8
